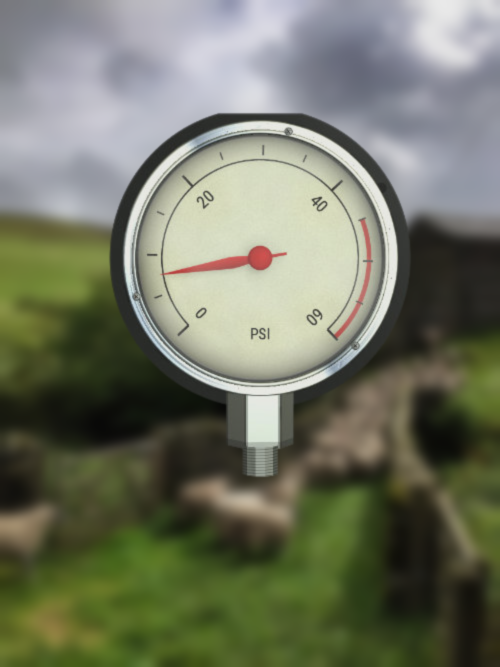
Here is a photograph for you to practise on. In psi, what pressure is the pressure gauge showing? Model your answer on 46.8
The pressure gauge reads 7.5
